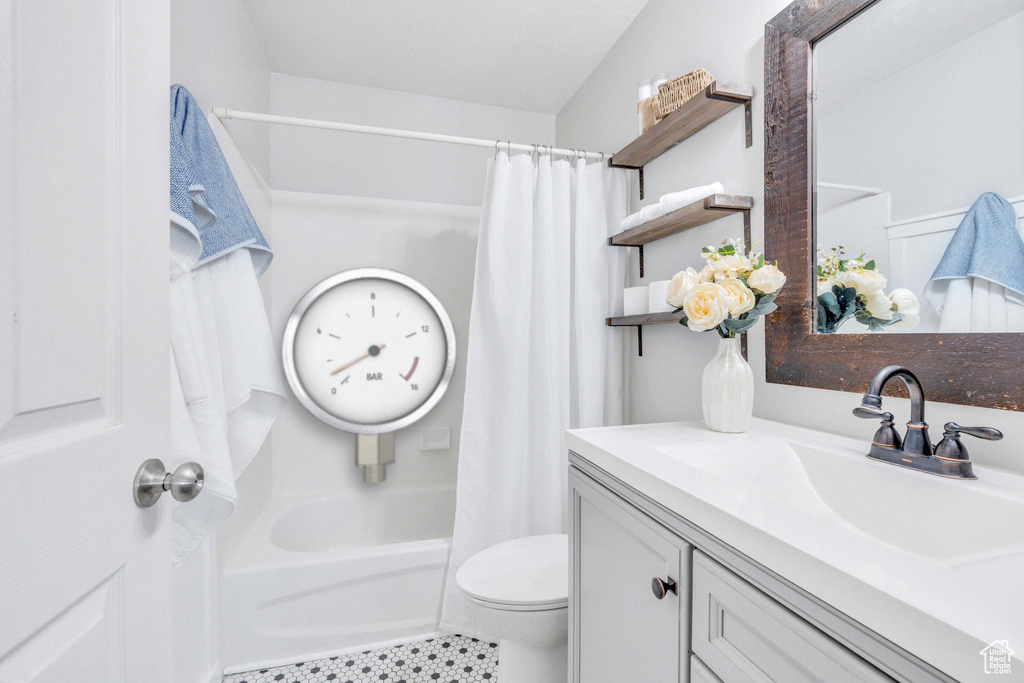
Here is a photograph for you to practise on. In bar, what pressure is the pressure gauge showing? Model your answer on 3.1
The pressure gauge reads 1
